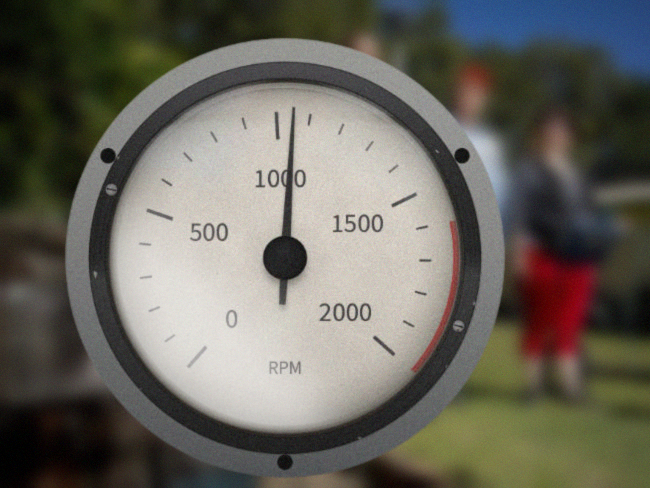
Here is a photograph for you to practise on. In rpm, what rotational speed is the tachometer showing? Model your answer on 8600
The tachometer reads 1050
